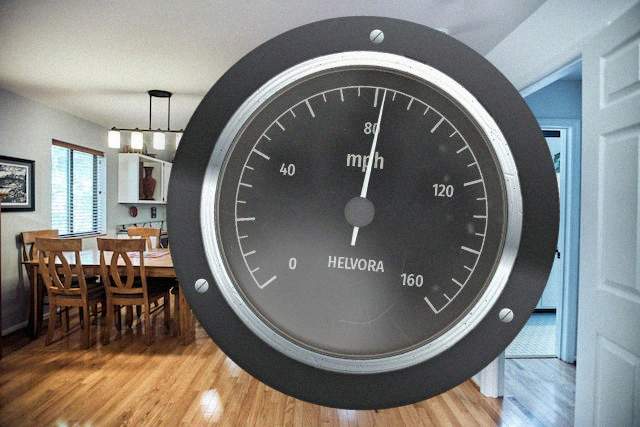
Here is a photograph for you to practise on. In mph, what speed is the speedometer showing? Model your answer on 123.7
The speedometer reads 82.5
